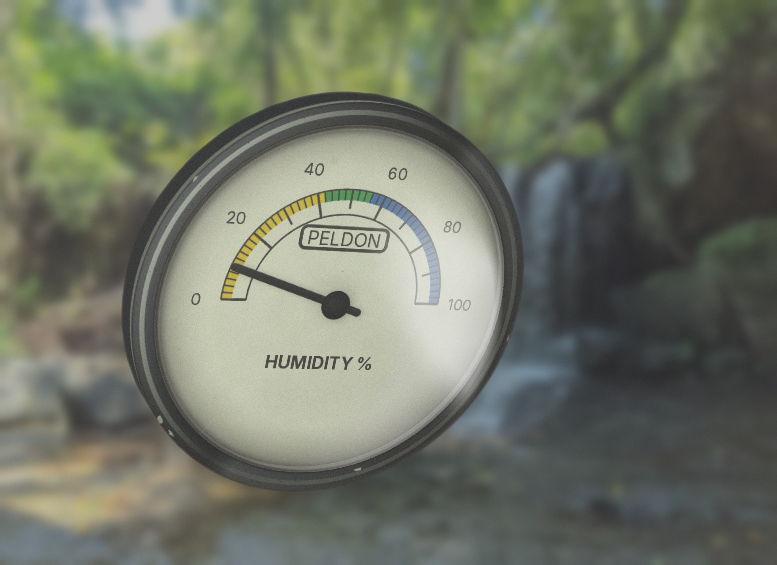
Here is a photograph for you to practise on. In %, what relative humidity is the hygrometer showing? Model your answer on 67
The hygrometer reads 10
